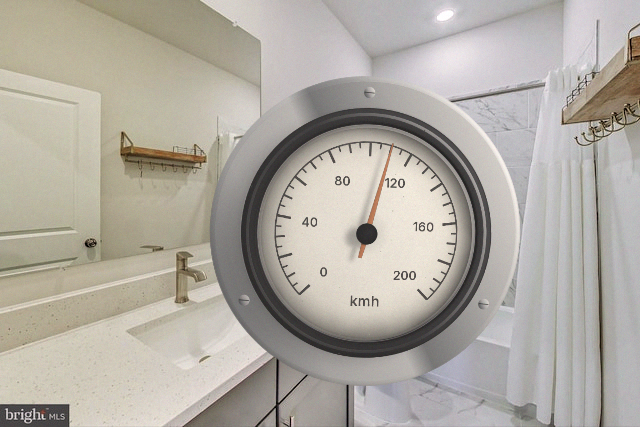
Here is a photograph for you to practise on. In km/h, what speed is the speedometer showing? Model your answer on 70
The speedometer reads 110
